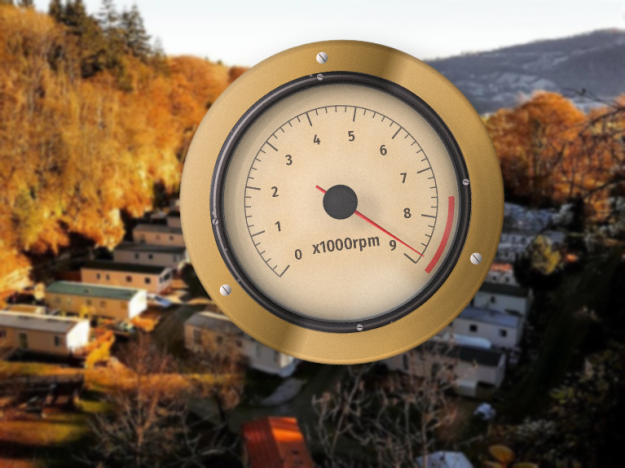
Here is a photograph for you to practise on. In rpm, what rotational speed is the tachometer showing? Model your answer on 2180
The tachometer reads 8800
